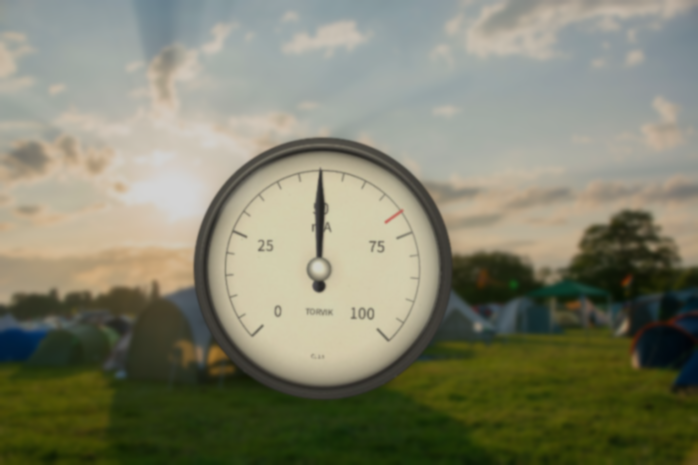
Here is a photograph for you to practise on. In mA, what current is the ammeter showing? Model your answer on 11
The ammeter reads 50
